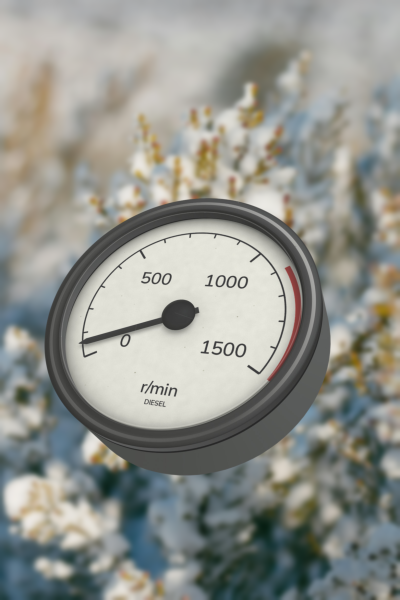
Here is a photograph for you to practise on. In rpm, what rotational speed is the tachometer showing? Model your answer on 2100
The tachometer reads 50
